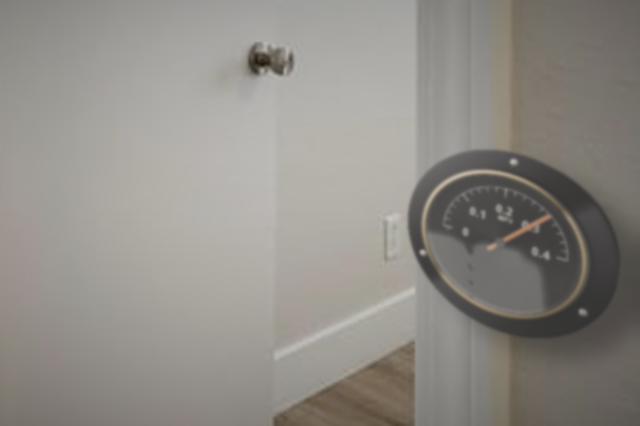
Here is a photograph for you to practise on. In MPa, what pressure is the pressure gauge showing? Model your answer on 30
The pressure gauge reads 0.3
